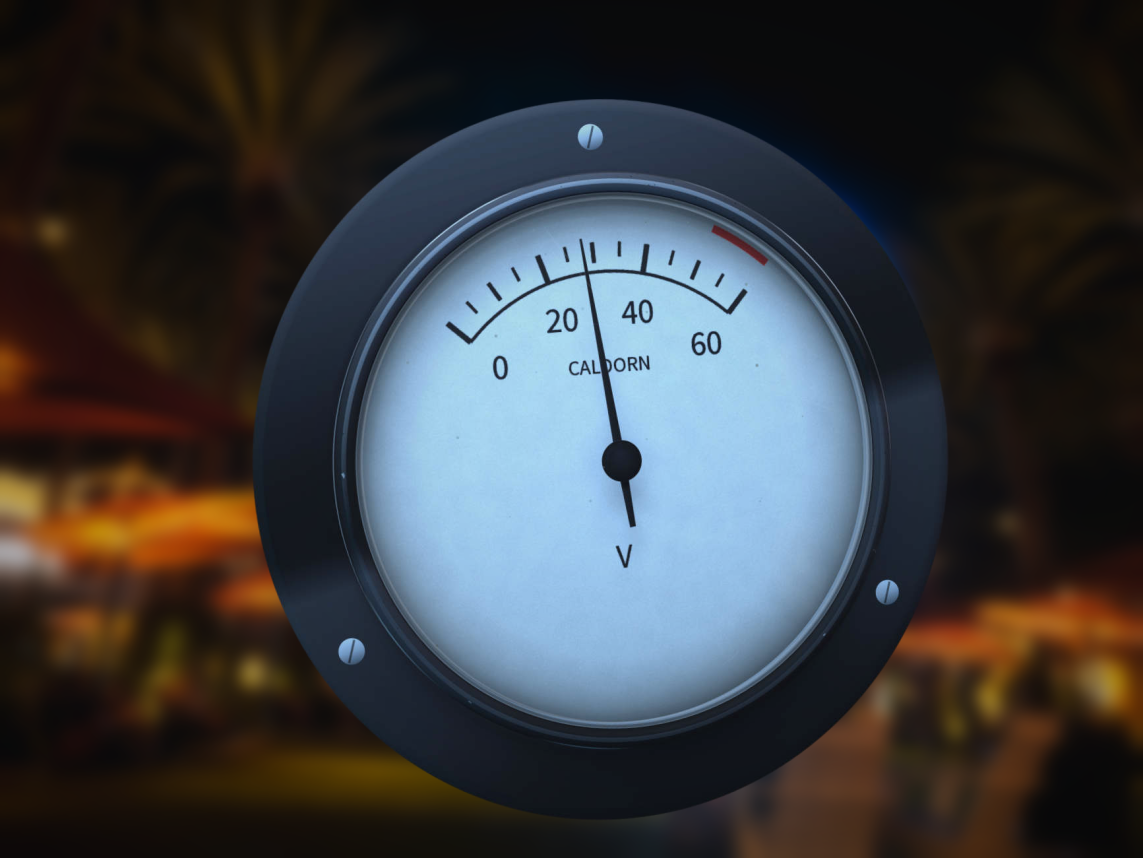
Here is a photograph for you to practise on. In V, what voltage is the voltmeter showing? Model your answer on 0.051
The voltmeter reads 27.5
